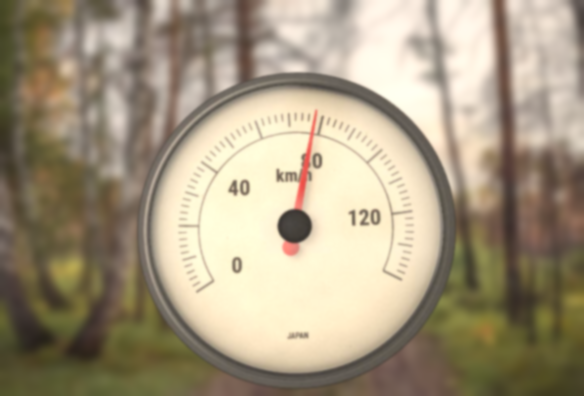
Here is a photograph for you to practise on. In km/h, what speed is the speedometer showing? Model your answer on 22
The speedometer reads 78
